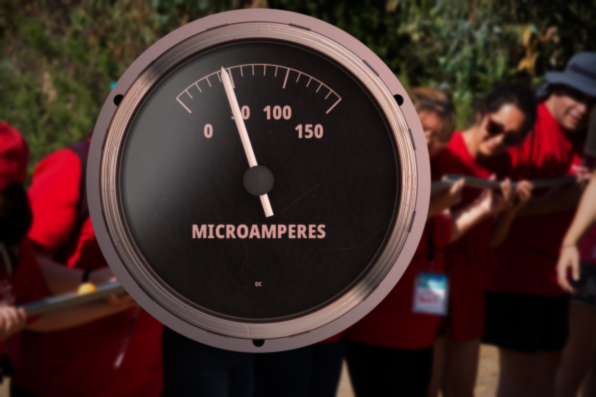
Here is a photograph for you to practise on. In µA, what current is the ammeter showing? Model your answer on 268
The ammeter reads 45
